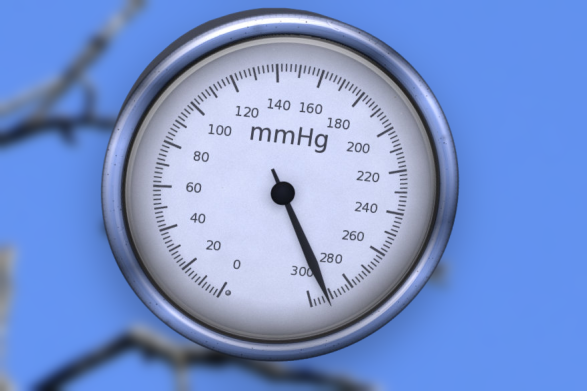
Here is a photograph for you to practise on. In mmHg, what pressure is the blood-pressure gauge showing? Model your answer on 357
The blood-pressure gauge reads 292
